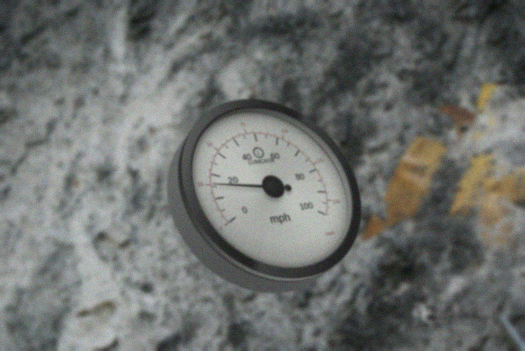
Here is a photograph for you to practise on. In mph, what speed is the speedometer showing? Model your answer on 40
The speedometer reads 15
